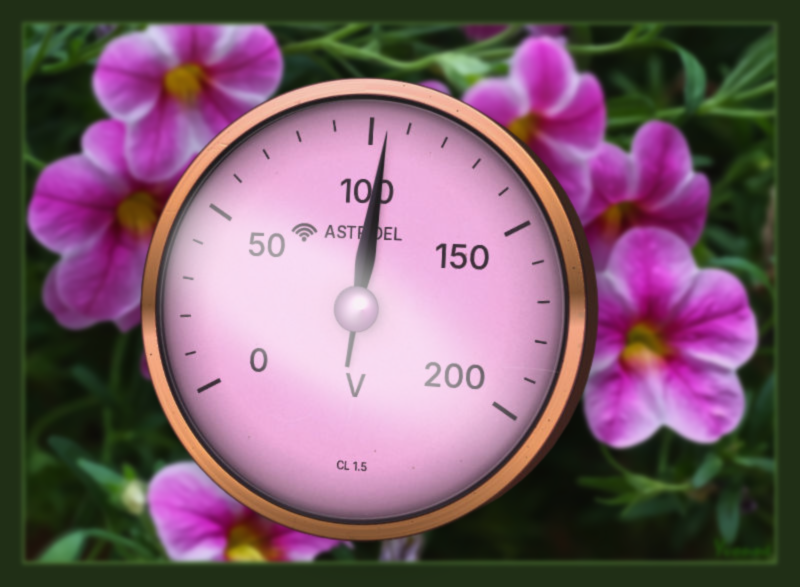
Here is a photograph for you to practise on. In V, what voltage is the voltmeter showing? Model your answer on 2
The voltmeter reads 105
